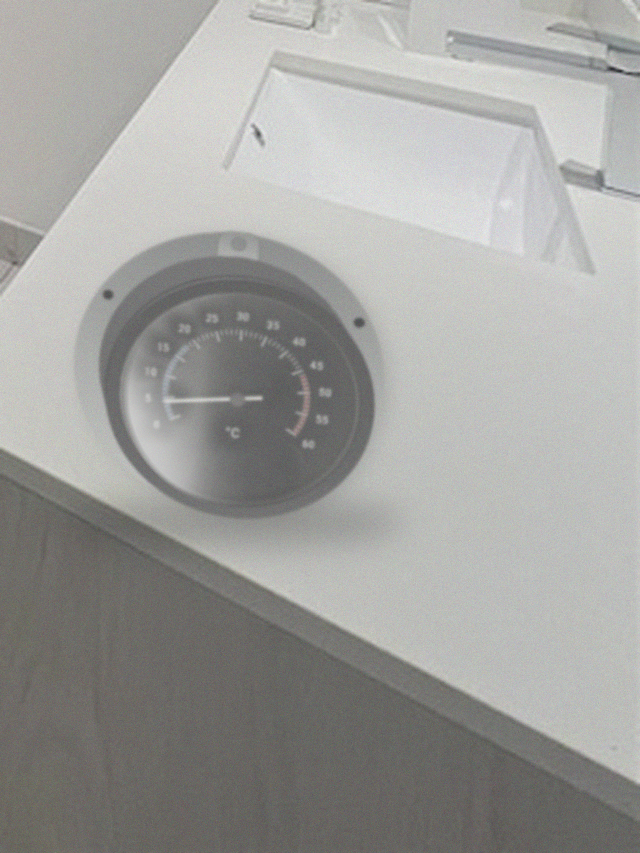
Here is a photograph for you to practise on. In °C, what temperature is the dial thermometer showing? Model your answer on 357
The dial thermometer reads 5
